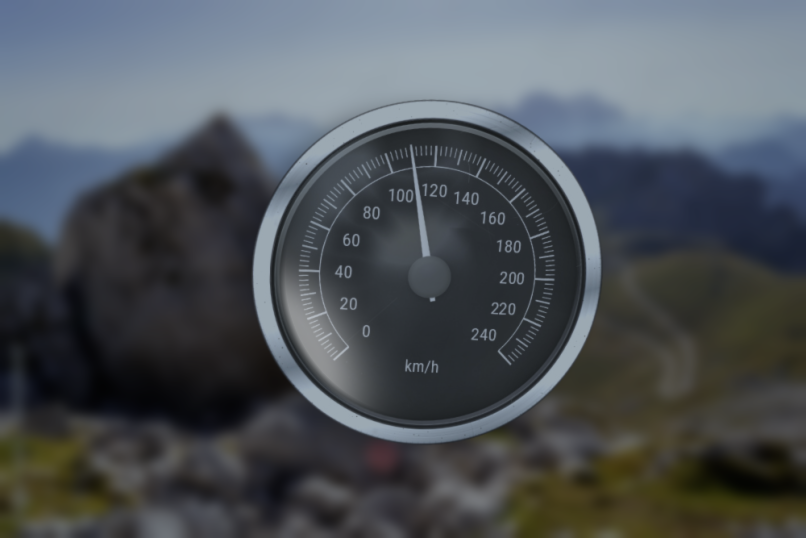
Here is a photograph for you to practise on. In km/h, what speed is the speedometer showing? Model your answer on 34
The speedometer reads 110
